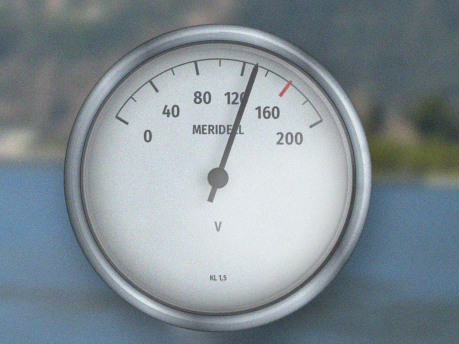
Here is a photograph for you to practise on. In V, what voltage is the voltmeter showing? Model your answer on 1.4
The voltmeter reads 130
